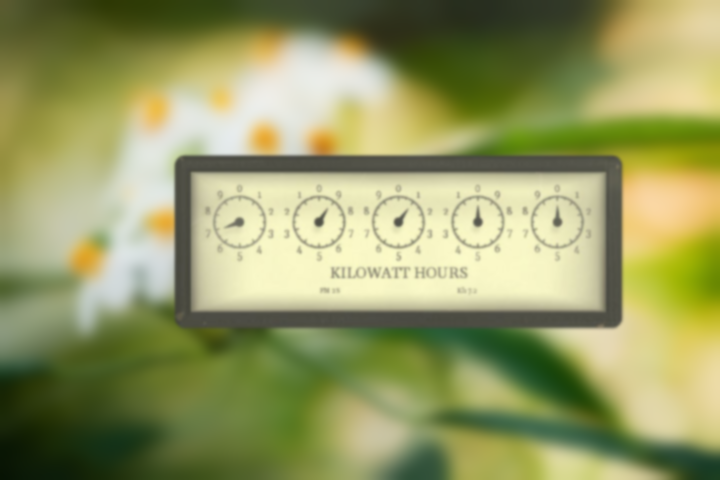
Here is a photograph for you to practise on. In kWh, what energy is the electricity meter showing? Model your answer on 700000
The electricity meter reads 69100
